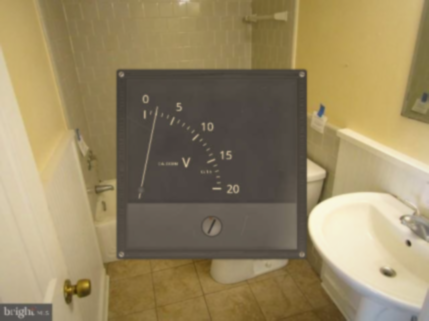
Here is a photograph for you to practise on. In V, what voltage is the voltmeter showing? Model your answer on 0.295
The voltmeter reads 2
